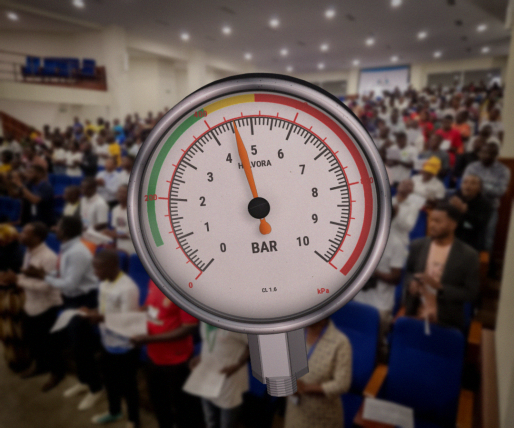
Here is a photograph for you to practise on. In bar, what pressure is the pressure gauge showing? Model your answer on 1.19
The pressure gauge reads 4.6
